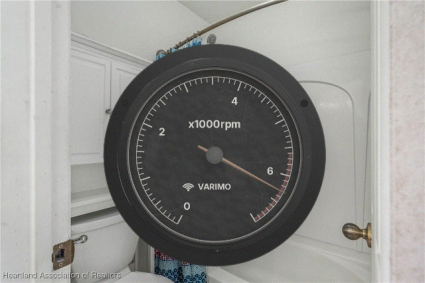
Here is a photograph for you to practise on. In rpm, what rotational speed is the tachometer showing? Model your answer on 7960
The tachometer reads 6300
